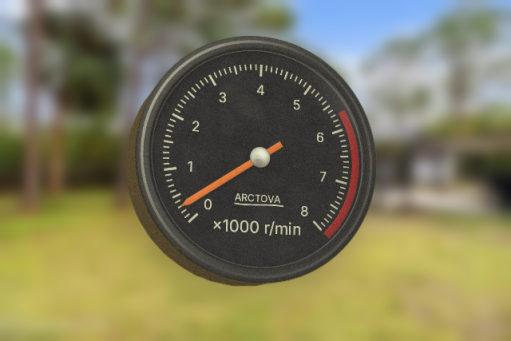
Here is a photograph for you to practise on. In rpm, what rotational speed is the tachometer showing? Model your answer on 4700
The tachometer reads 300
